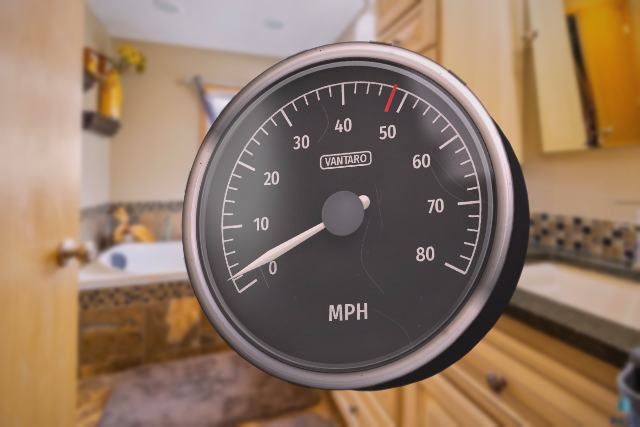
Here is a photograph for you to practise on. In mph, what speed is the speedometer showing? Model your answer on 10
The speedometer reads 2
